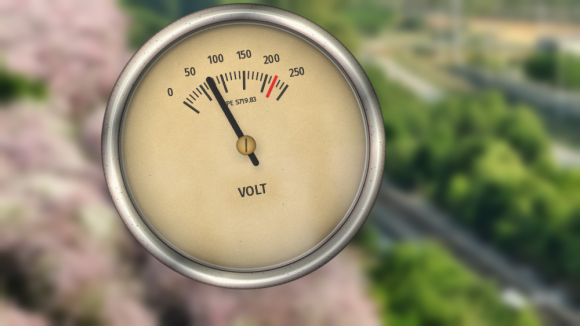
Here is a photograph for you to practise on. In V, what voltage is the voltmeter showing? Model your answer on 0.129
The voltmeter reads 70
